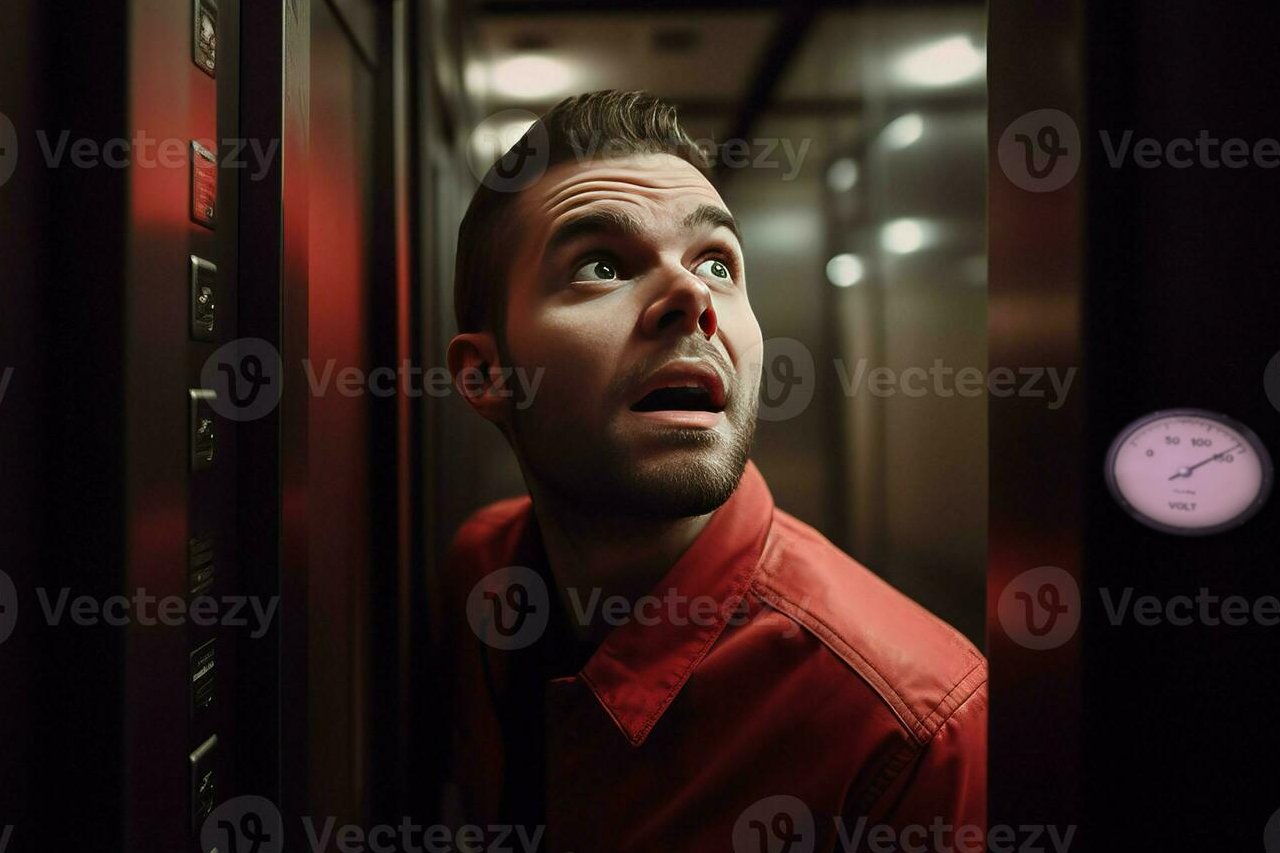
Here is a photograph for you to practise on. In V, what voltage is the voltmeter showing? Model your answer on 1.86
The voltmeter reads 140
